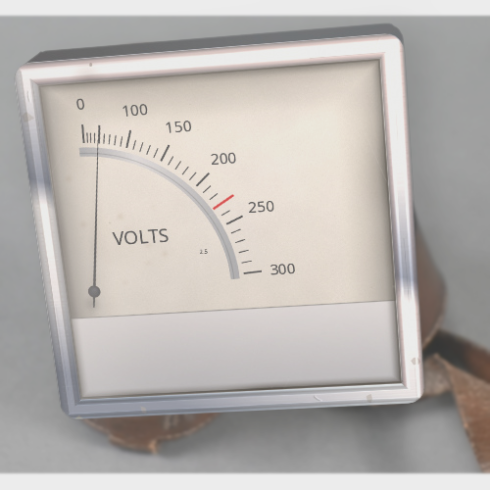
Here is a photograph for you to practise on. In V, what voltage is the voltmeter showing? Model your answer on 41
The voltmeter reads 50
